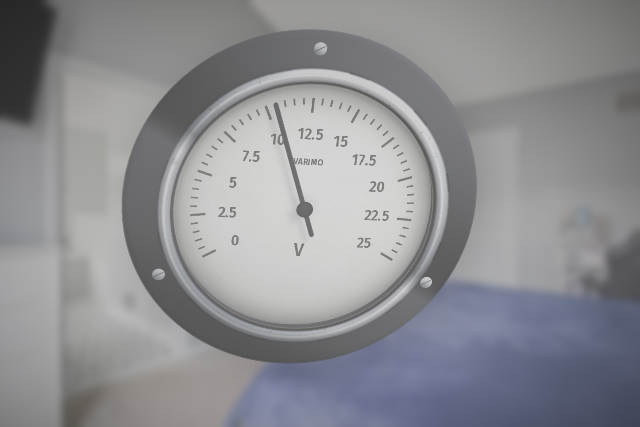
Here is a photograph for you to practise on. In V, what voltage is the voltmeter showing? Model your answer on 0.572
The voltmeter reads 10.5
